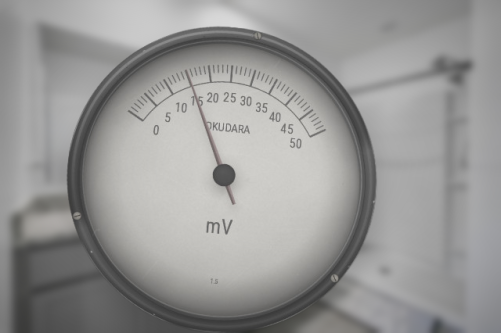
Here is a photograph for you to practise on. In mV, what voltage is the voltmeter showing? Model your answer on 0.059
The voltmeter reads 15
